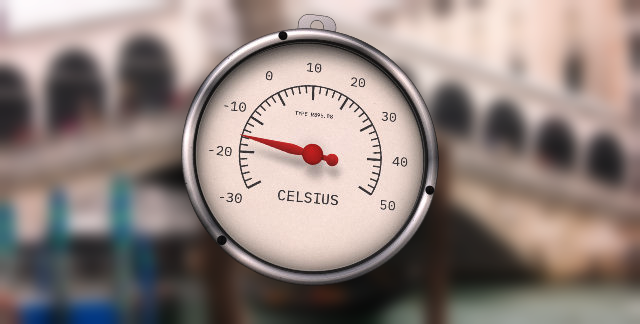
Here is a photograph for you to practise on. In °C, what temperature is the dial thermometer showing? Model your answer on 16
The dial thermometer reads -16
